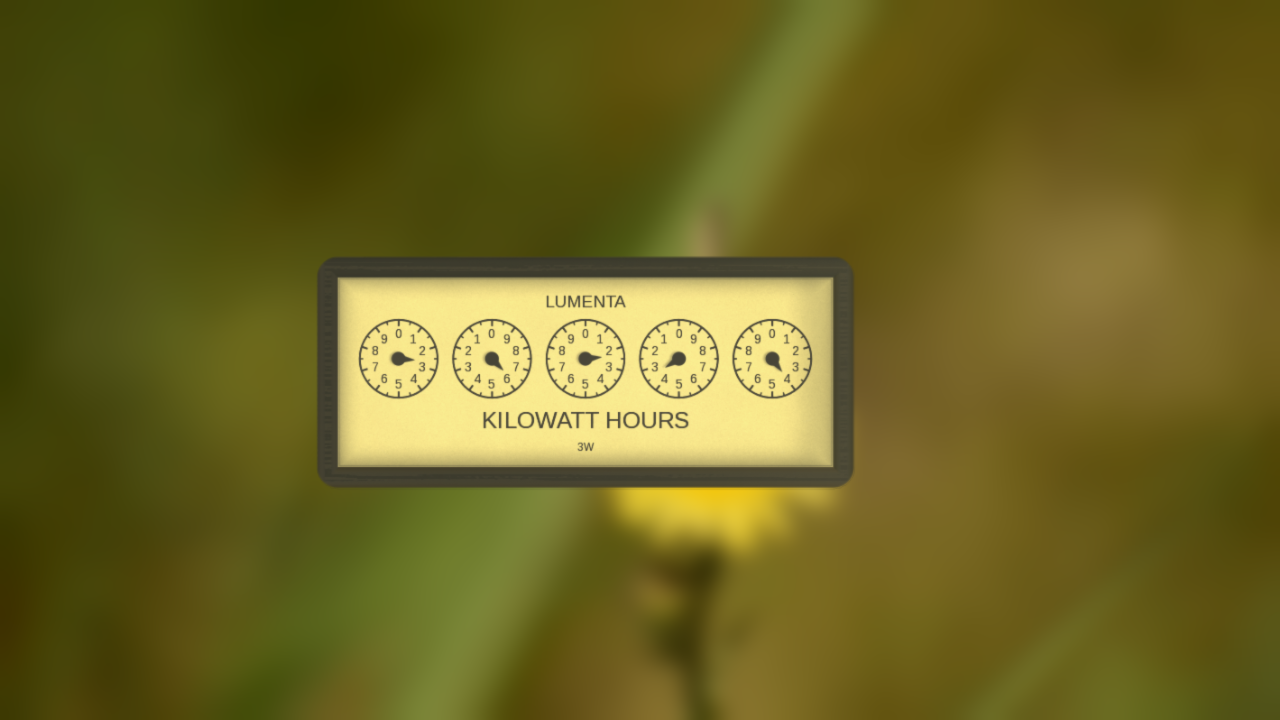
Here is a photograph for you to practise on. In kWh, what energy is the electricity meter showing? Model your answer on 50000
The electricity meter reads 26234
